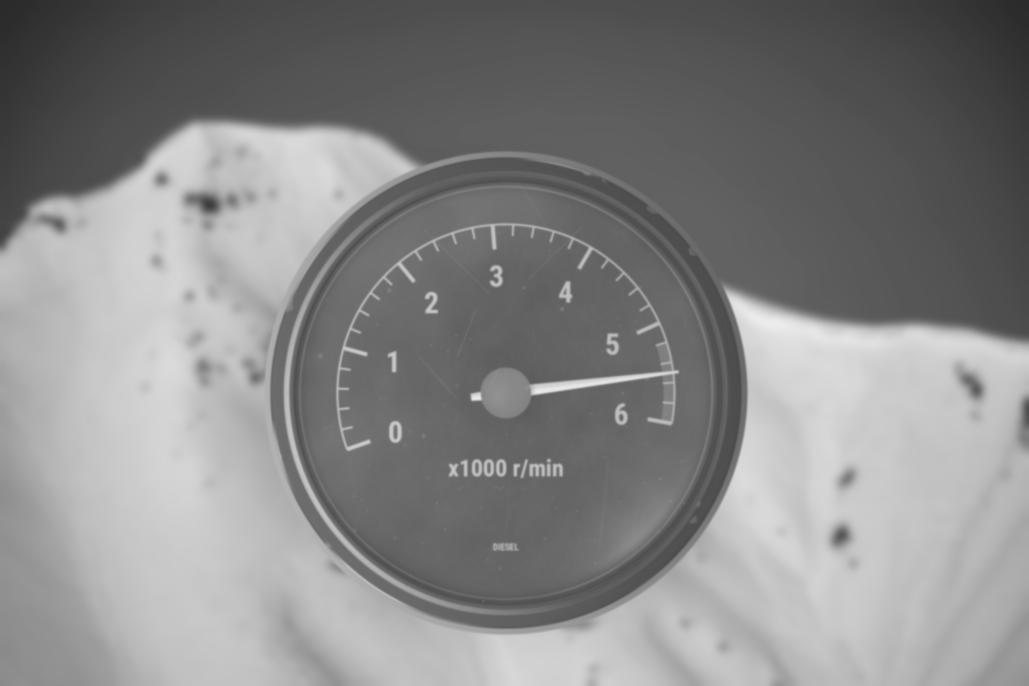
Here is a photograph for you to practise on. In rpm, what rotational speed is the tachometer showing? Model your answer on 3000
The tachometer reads 5500
